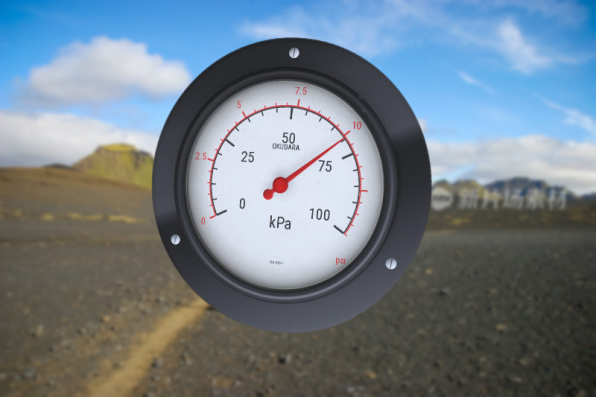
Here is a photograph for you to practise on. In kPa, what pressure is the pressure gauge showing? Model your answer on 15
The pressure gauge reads 70
